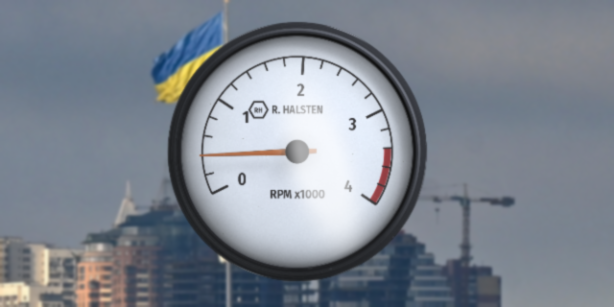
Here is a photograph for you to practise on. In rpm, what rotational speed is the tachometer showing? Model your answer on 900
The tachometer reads 400
